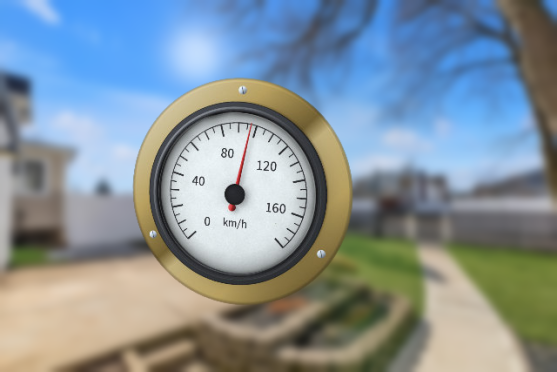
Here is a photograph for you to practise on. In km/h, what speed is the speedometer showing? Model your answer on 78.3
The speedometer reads 97.5
